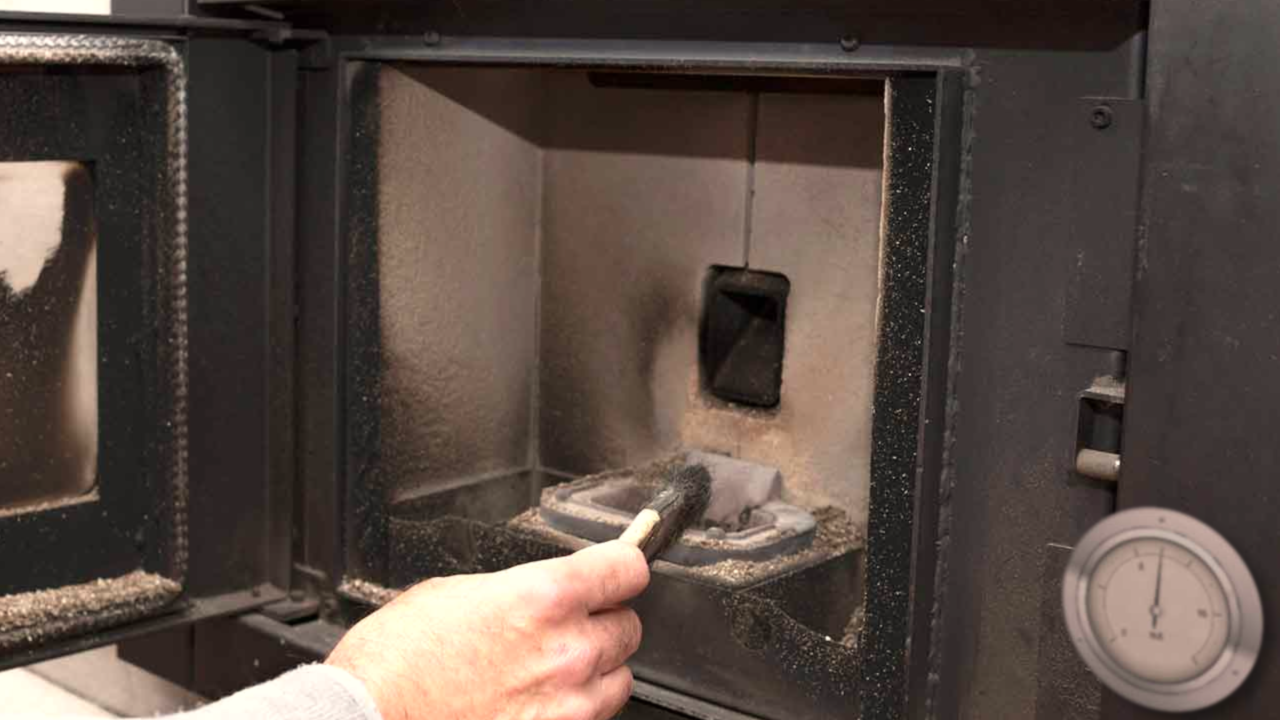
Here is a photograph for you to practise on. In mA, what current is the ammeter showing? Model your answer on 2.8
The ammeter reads 10
